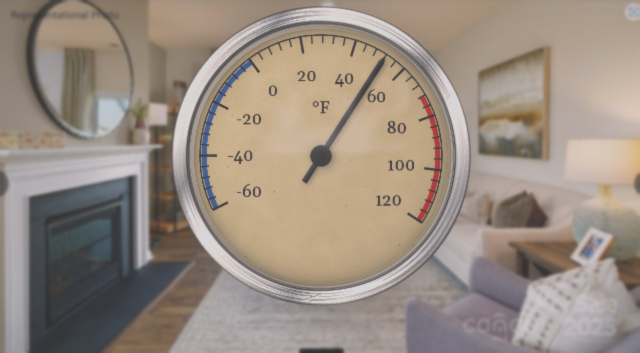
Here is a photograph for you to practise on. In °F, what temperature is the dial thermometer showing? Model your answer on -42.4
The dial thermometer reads 52
